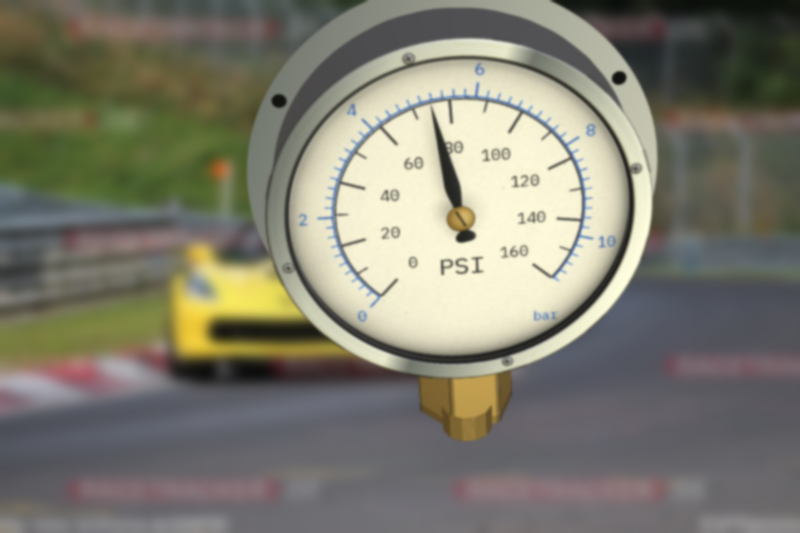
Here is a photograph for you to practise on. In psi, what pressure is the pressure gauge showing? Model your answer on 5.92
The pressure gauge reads 75
